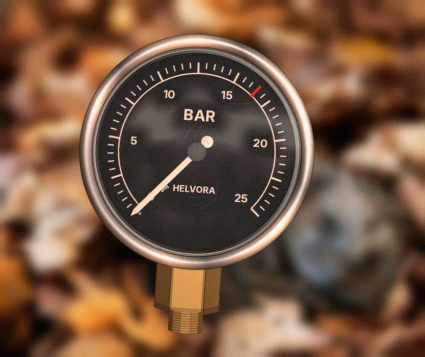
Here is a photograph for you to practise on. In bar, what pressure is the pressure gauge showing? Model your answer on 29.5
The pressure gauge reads 0
